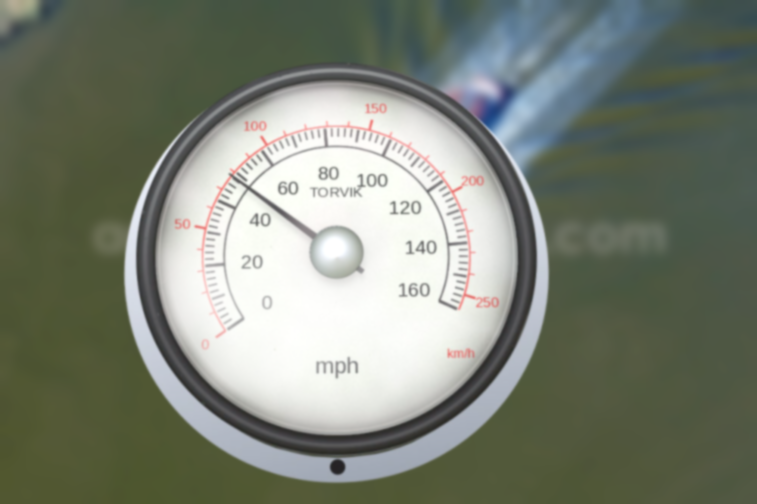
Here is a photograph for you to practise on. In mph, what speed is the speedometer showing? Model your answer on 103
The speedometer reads 48
